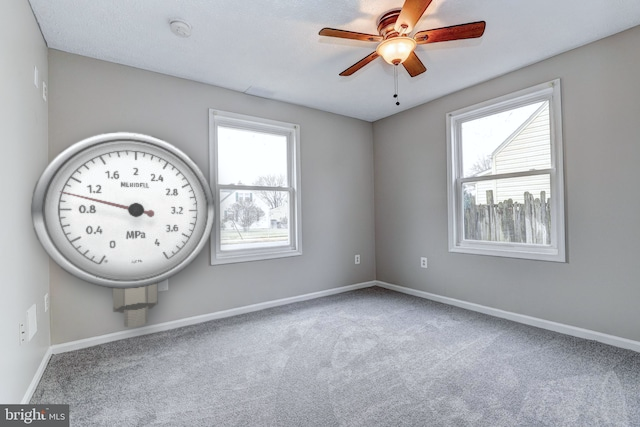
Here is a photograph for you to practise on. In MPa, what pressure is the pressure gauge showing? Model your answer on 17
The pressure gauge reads 1
